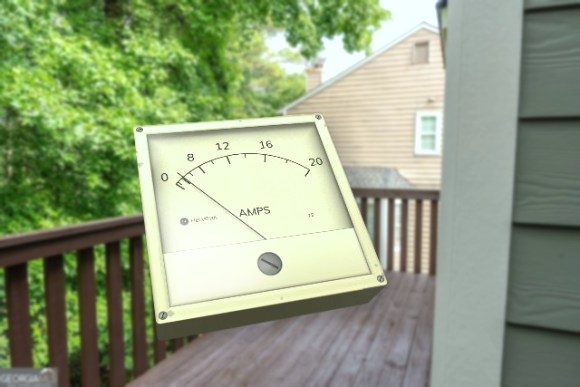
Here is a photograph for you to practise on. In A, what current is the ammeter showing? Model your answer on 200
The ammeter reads 4
